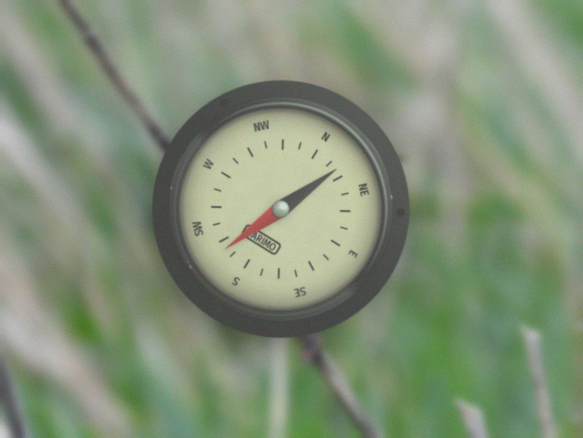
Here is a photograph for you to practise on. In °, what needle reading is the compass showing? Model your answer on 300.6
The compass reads 202.5
